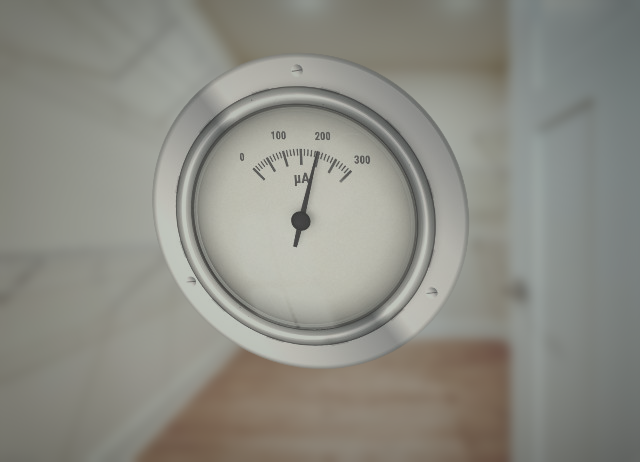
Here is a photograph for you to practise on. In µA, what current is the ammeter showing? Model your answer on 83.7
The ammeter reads 200
